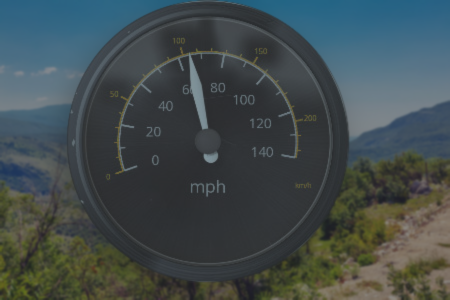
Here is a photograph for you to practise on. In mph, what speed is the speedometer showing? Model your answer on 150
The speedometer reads 65
